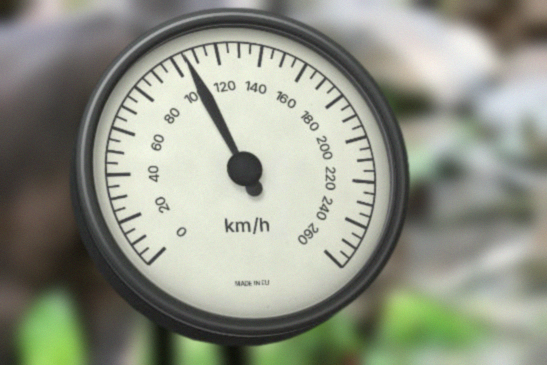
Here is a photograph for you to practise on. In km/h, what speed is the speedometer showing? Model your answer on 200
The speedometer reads 105
